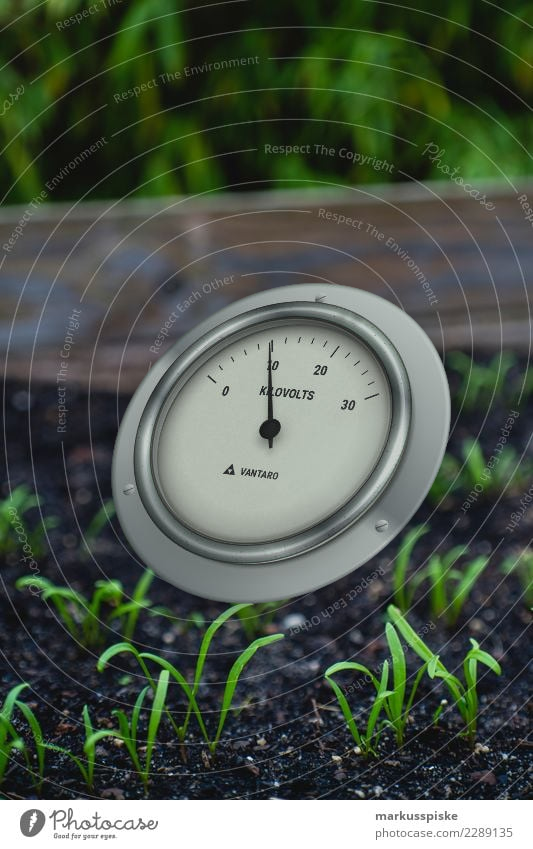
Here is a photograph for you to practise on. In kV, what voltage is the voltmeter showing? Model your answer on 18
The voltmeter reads 10
